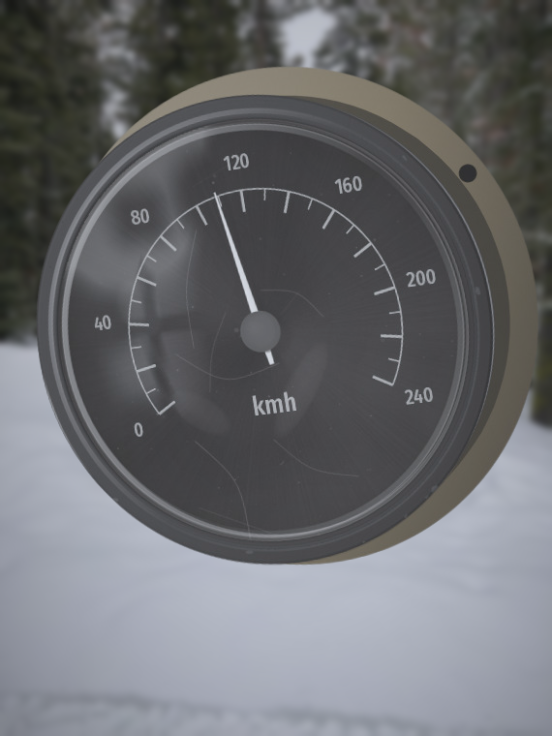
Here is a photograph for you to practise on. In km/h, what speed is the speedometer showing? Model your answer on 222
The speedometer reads 110
